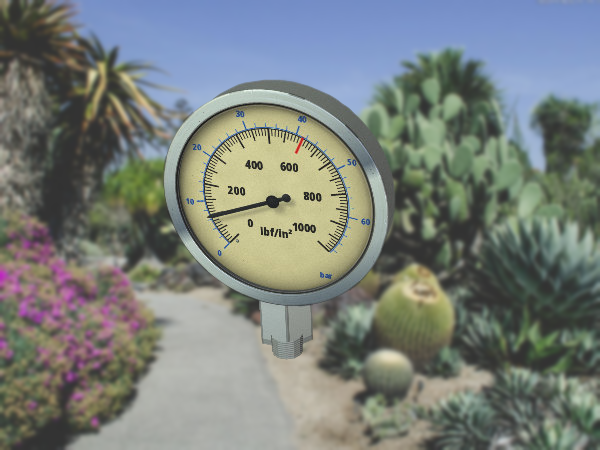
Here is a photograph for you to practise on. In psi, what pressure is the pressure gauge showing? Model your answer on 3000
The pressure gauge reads 100
